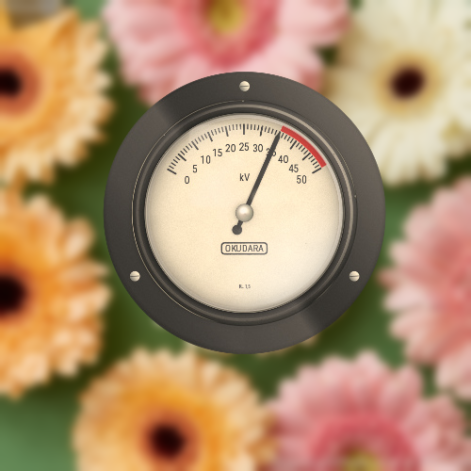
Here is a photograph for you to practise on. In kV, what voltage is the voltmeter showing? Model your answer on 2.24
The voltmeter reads 35
